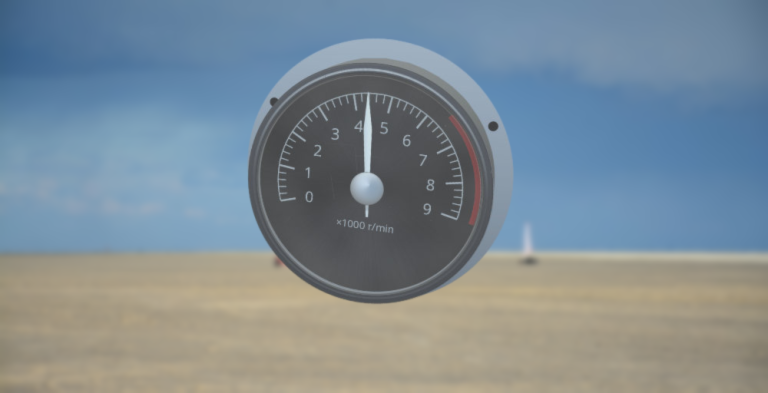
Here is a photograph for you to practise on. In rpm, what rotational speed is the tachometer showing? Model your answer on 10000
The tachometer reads 4400
